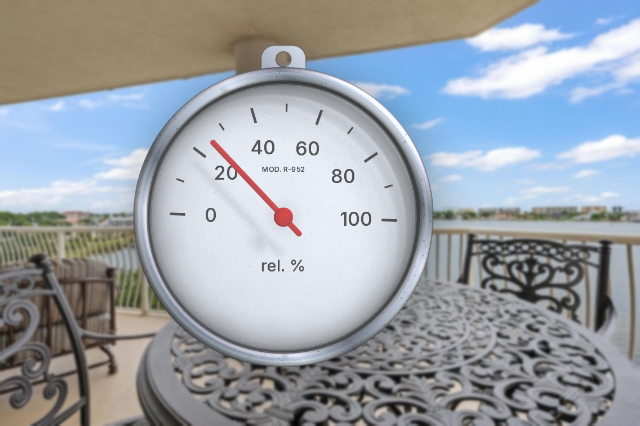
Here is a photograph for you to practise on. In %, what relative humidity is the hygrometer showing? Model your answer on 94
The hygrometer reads 25
